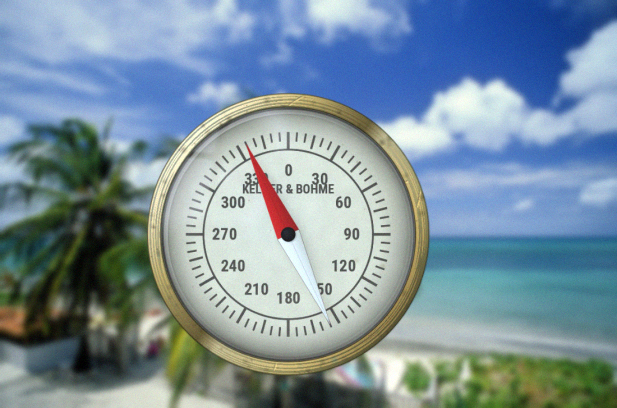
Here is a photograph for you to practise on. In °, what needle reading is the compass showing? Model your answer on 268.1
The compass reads 335
